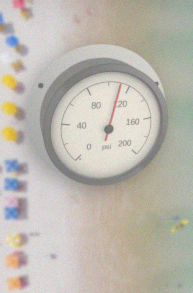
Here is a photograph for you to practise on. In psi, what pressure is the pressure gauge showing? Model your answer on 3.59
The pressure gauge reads 110
